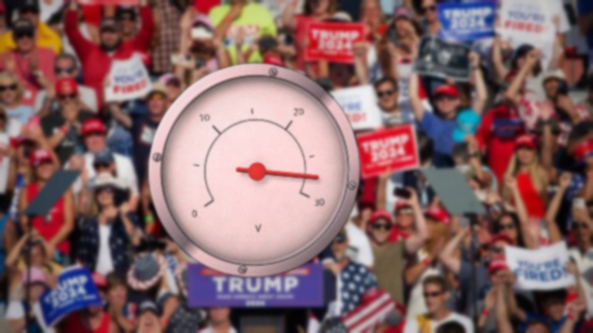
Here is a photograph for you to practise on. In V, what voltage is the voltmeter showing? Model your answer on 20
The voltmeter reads 27.5
